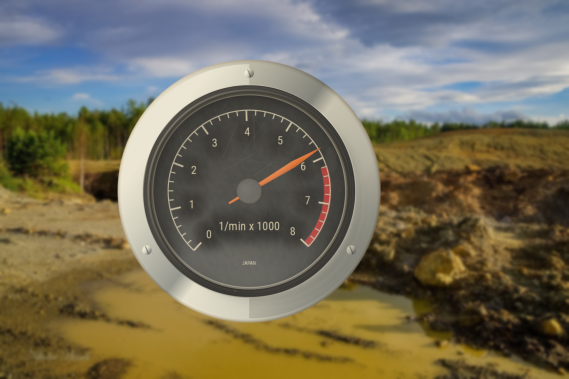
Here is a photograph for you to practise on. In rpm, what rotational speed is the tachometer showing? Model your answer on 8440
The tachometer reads 5800
